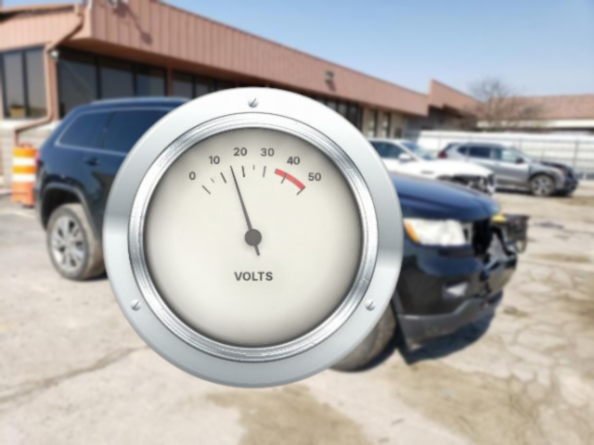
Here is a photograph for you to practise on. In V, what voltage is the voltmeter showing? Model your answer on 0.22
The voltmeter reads 15
